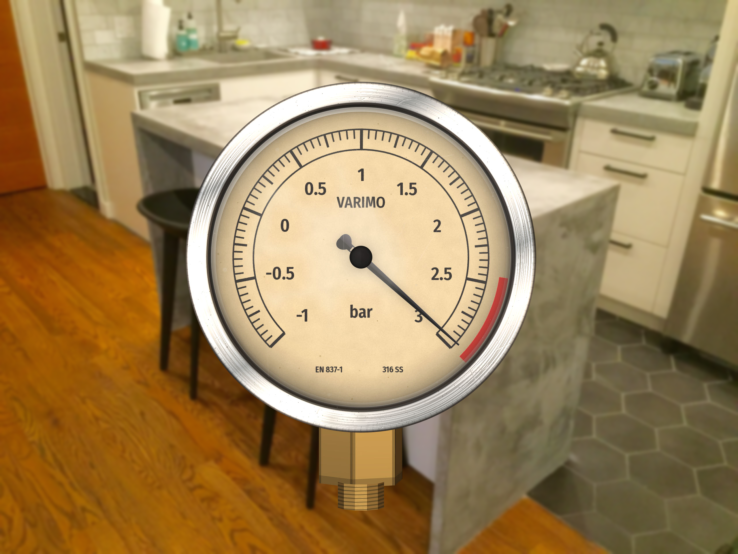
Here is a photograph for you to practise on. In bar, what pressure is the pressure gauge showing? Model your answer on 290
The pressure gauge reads 2.95
